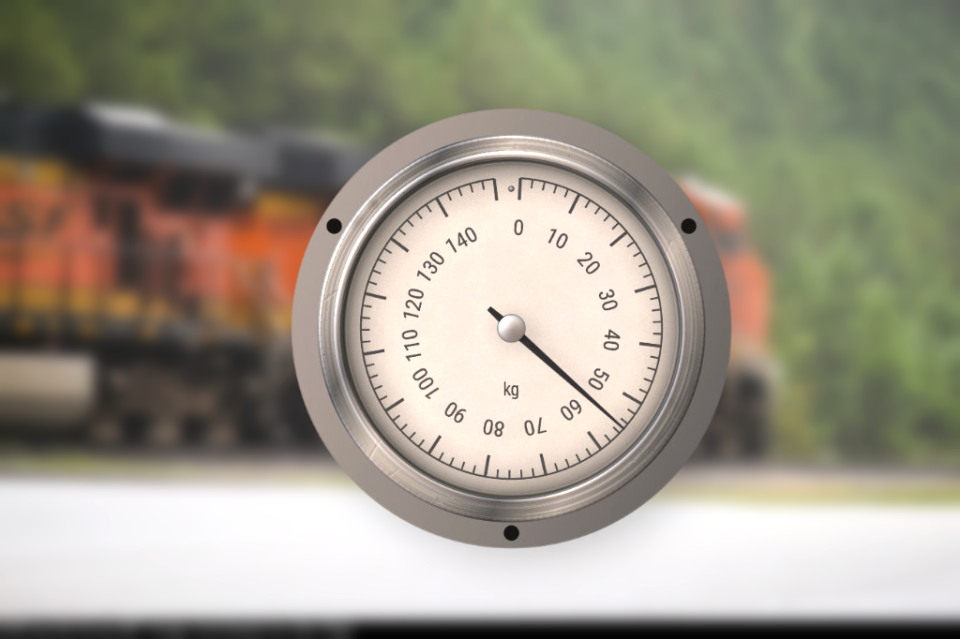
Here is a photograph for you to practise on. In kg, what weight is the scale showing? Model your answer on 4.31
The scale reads 55
